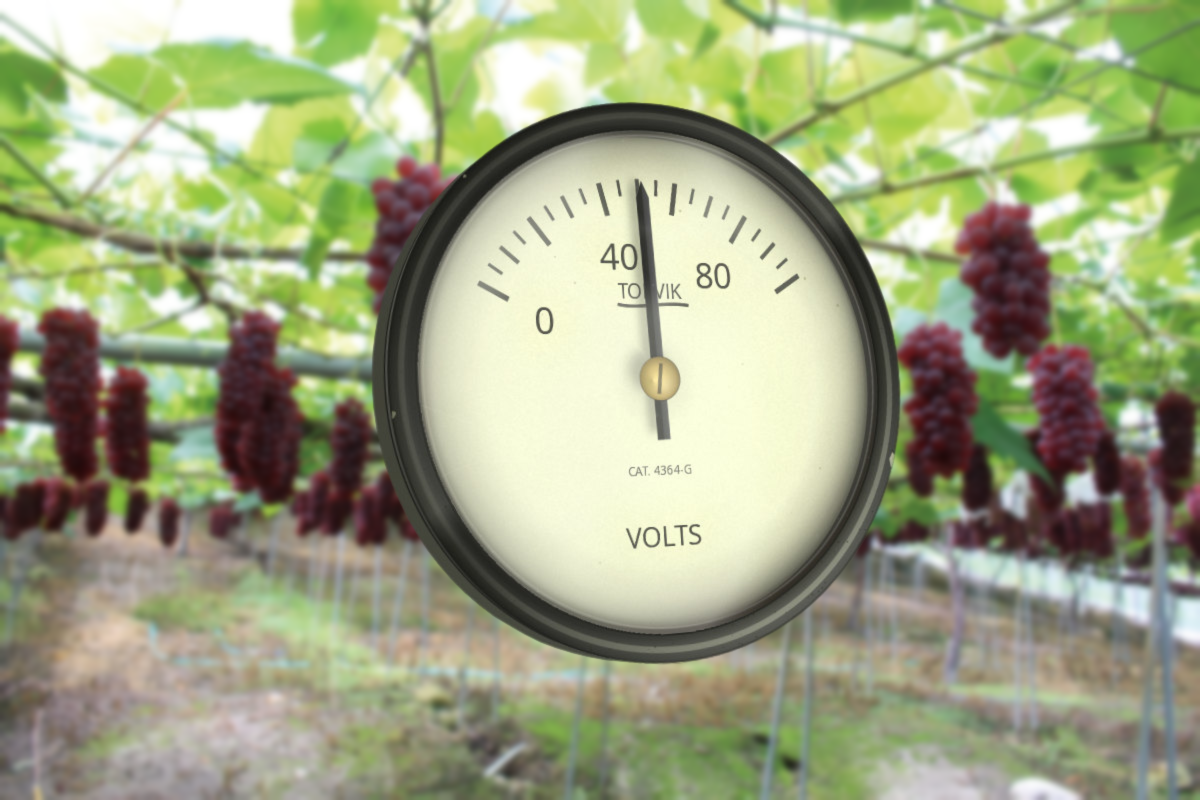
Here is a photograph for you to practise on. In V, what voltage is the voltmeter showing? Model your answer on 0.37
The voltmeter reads 50
